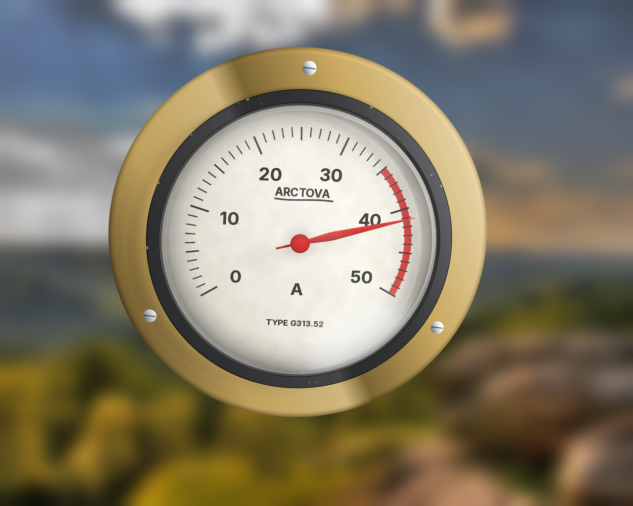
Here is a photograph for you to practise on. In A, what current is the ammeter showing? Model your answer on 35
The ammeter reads 41
